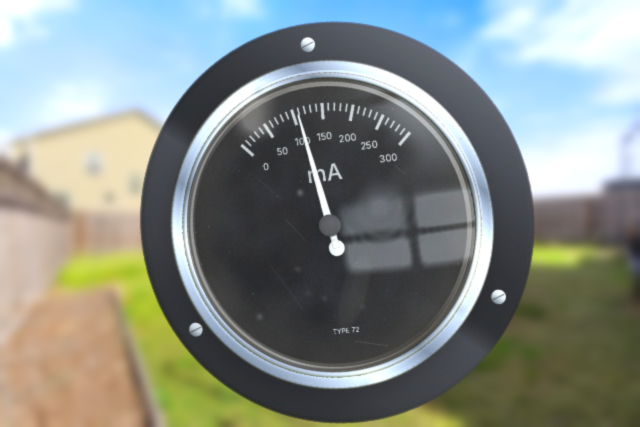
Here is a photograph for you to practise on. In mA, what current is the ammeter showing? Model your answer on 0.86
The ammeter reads 110
